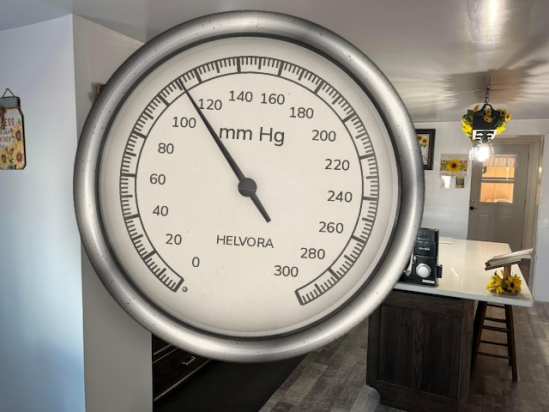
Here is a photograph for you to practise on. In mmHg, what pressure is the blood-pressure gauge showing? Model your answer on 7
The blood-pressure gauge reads 112
